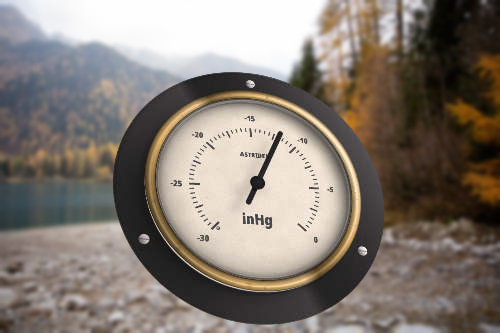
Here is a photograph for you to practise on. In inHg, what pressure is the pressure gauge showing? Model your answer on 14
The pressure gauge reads -12
